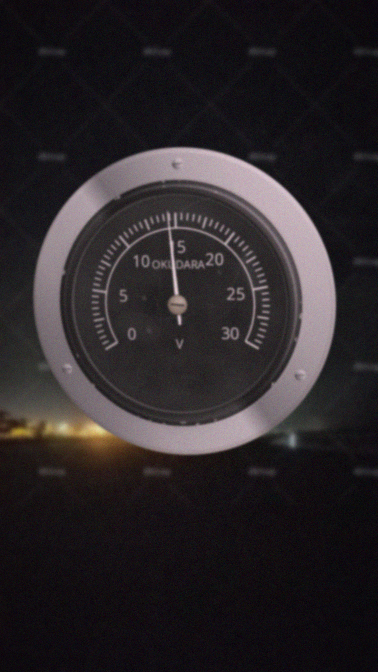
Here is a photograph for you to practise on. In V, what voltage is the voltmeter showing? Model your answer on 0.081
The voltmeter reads 14.5
